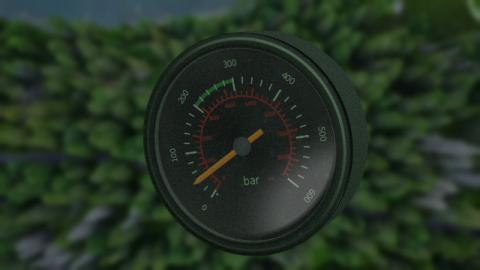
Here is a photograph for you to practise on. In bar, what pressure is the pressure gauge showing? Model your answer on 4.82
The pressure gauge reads 40
